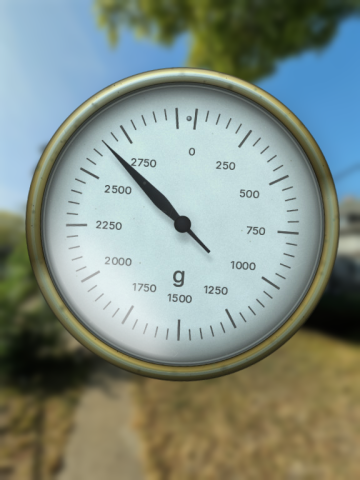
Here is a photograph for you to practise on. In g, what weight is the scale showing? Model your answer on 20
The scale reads 2650
